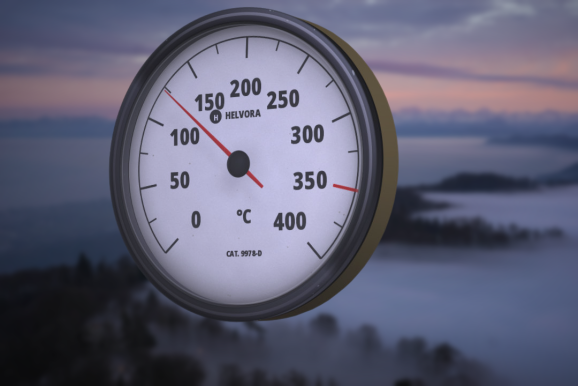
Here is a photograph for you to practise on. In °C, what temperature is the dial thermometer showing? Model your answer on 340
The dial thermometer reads 125
